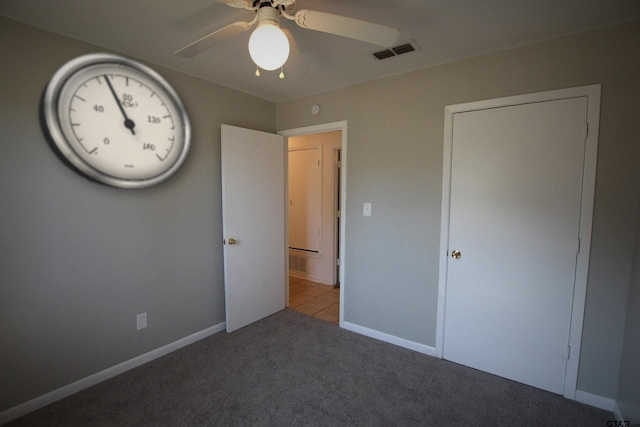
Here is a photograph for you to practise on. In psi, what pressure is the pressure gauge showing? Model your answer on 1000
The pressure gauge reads 65
